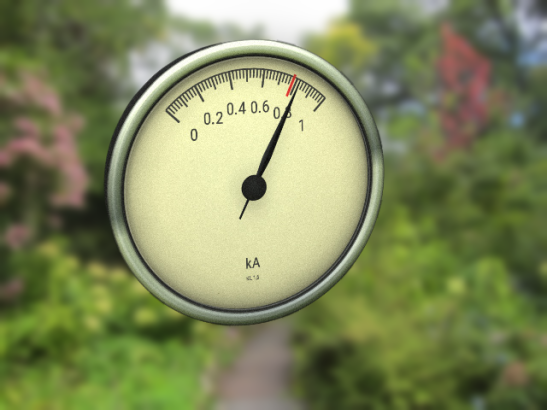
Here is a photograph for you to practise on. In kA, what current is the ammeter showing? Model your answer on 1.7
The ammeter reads 0.8
